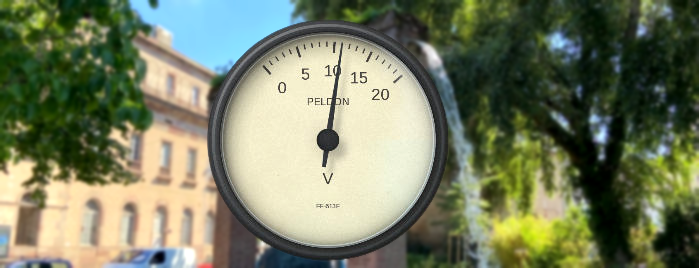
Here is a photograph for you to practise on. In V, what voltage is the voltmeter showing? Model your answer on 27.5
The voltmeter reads 11
